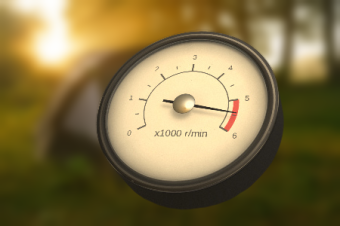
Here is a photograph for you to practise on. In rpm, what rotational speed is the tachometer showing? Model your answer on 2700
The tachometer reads 5500
